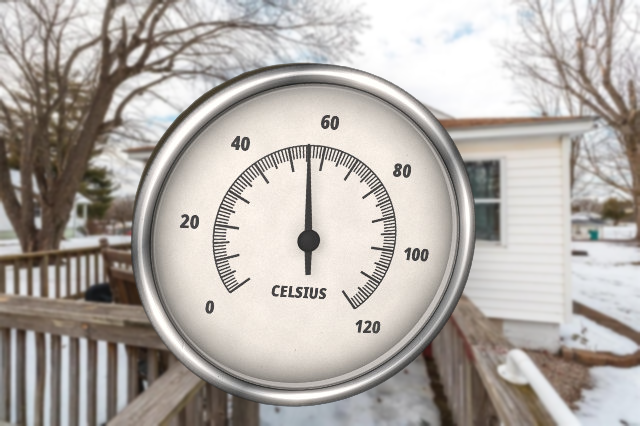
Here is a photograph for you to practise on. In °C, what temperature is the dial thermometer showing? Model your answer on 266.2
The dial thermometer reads 55
